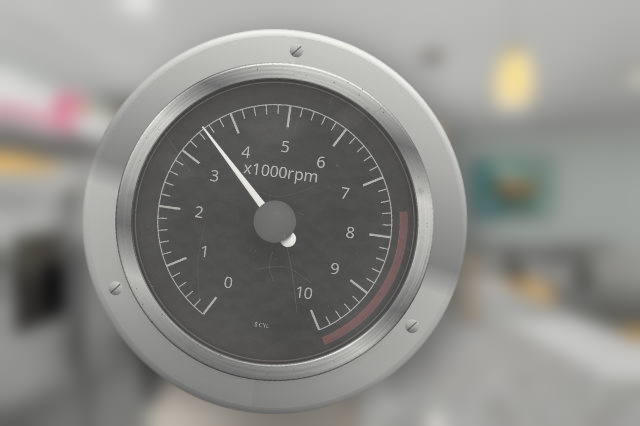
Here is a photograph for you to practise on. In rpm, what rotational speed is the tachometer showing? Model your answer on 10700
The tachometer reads 3500
